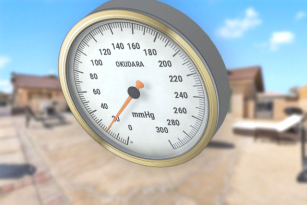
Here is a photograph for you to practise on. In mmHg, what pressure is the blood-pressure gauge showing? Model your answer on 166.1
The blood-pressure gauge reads 20
